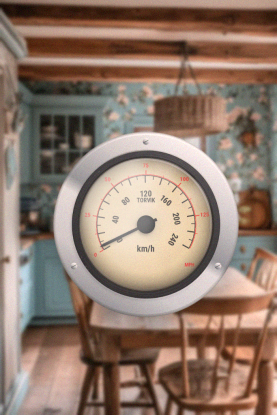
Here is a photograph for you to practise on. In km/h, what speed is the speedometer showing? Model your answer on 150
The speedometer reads 5
